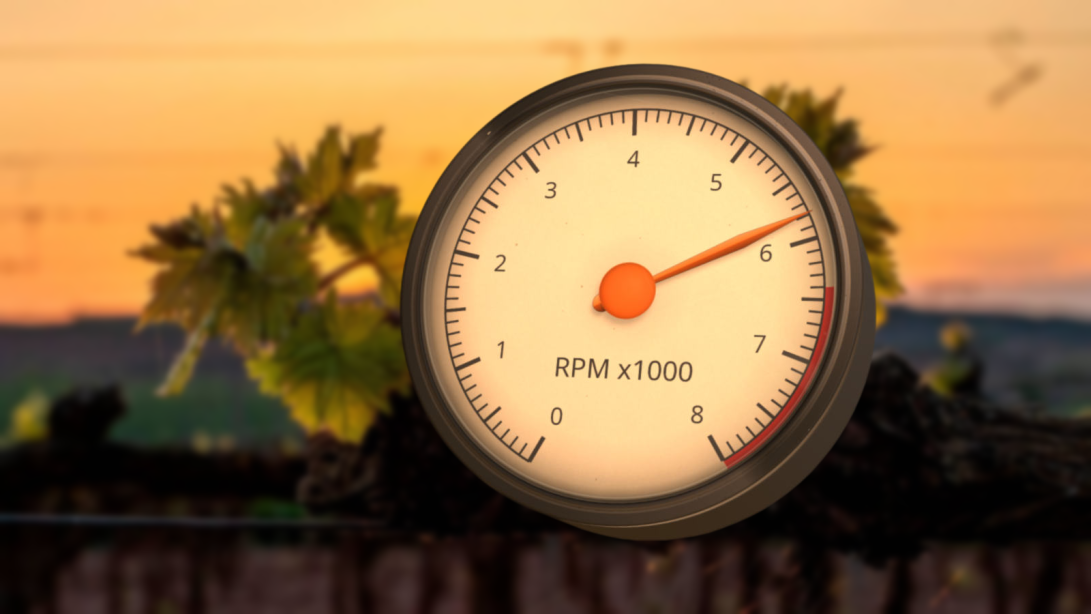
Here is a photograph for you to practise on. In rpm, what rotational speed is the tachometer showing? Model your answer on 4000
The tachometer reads 5800
